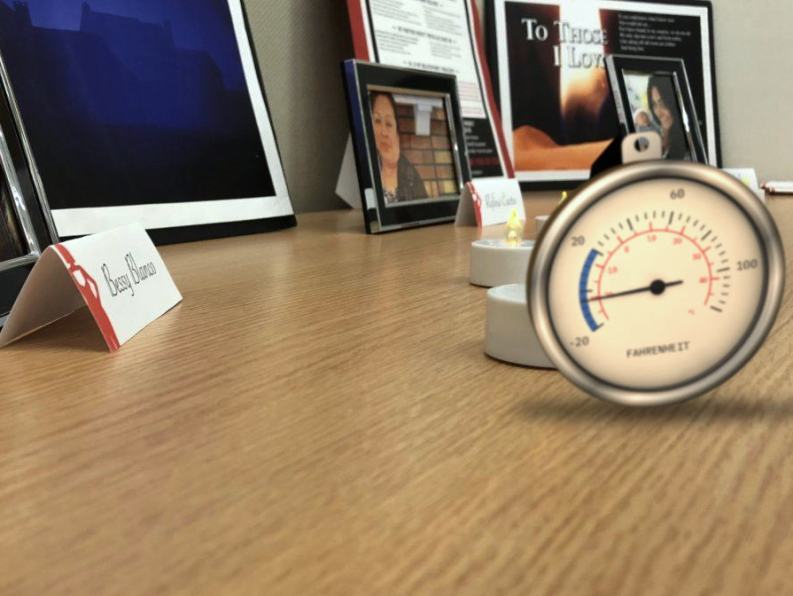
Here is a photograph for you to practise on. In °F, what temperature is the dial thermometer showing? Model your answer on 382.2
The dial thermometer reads -4
